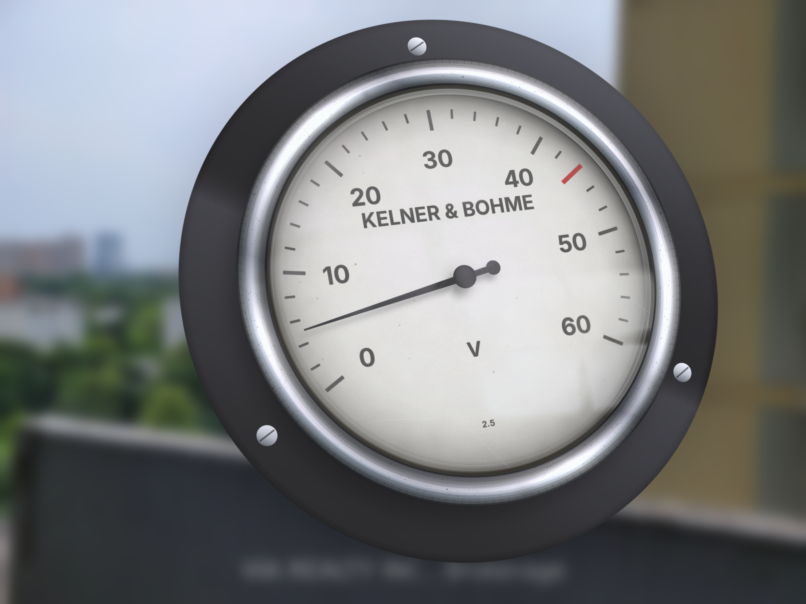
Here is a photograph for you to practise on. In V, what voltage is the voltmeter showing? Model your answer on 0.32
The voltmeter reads 5
